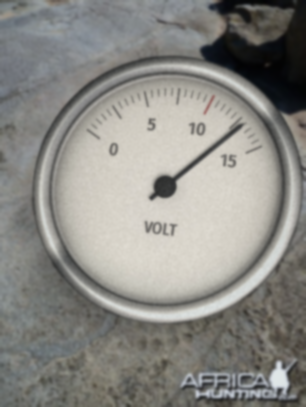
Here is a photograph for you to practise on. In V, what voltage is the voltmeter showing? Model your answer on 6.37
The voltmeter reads 13
